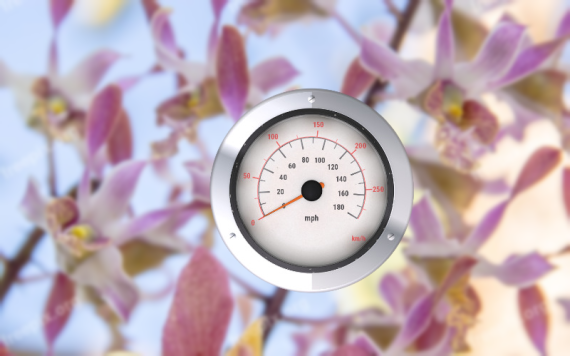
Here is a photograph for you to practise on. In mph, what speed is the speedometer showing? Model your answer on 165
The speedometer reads 0
